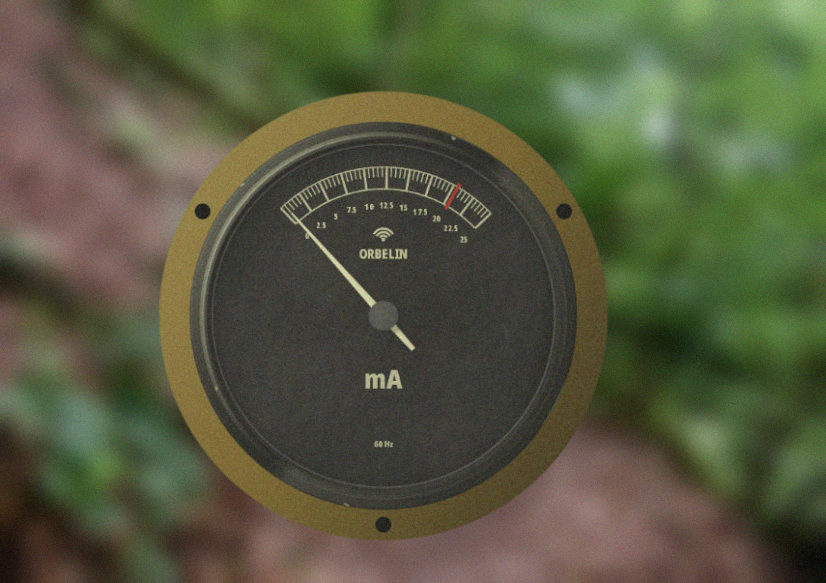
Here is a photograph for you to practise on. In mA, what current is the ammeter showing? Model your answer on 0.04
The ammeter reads 0.5
